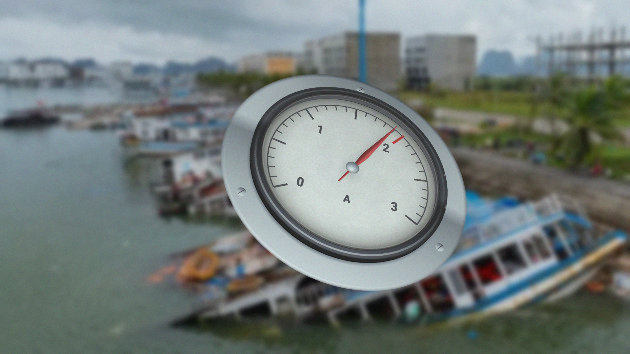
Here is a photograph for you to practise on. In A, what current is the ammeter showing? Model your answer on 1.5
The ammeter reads 1.9
